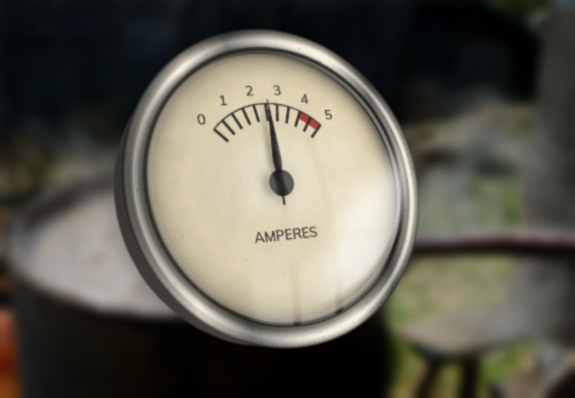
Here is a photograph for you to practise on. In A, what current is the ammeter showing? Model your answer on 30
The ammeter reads 2.5
